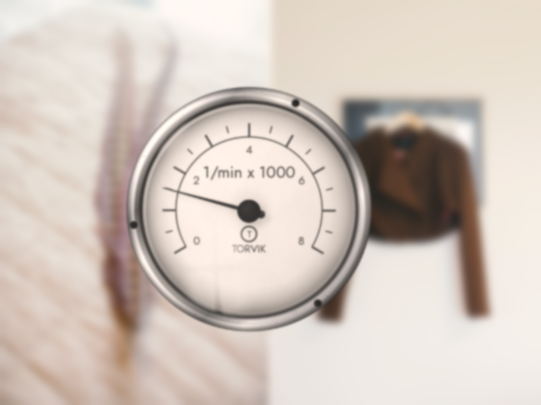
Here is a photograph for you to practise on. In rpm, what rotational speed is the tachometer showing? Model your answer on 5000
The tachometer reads 1500
